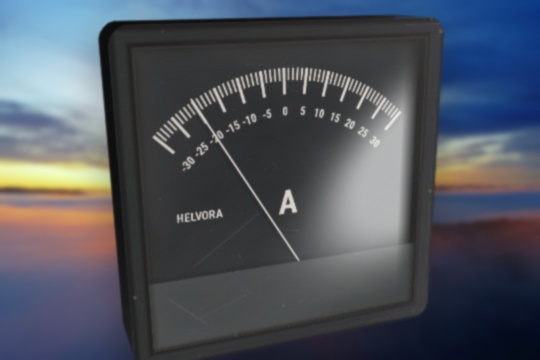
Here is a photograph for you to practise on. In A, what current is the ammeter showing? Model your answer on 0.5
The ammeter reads -20
